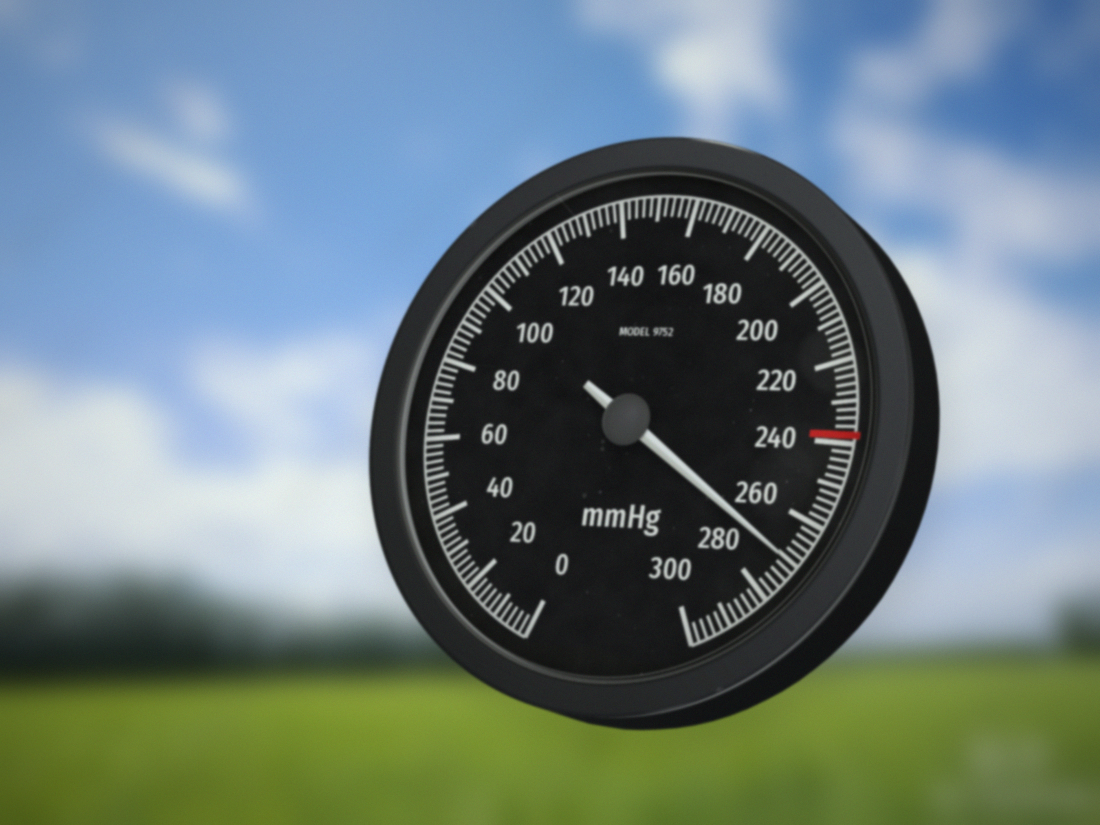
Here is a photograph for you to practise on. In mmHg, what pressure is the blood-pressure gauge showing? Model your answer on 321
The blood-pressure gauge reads 270
